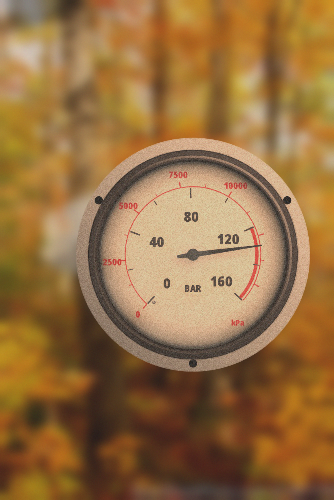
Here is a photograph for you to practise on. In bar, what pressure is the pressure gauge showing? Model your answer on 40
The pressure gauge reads 130
